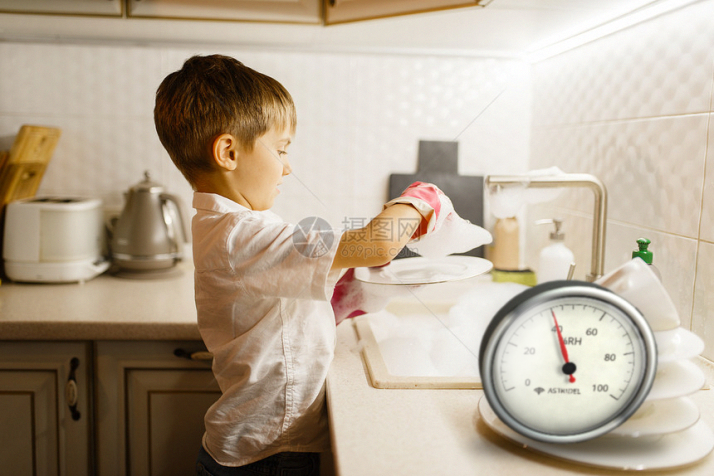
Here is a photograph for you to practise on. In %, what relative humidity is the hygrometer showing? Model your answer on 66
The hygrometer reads 40
